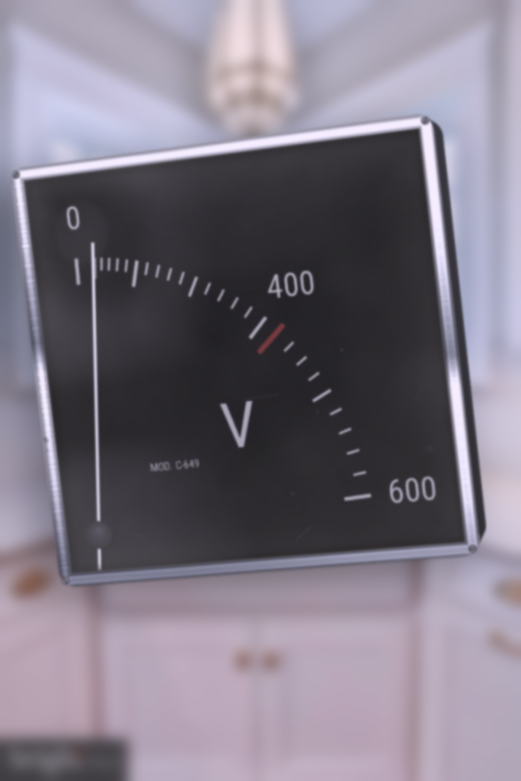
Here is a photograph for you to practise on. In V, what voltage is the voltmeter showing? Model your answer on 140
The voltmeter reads 100
